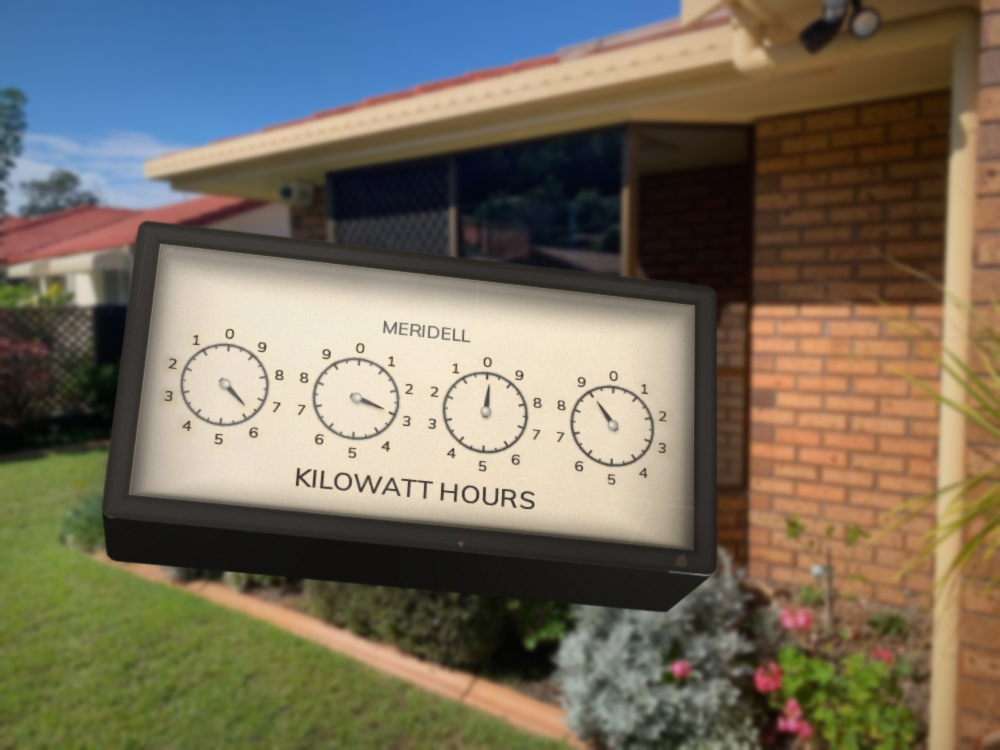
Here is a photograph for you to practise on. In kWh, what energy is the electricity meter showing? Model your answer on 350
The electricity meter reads 6299
